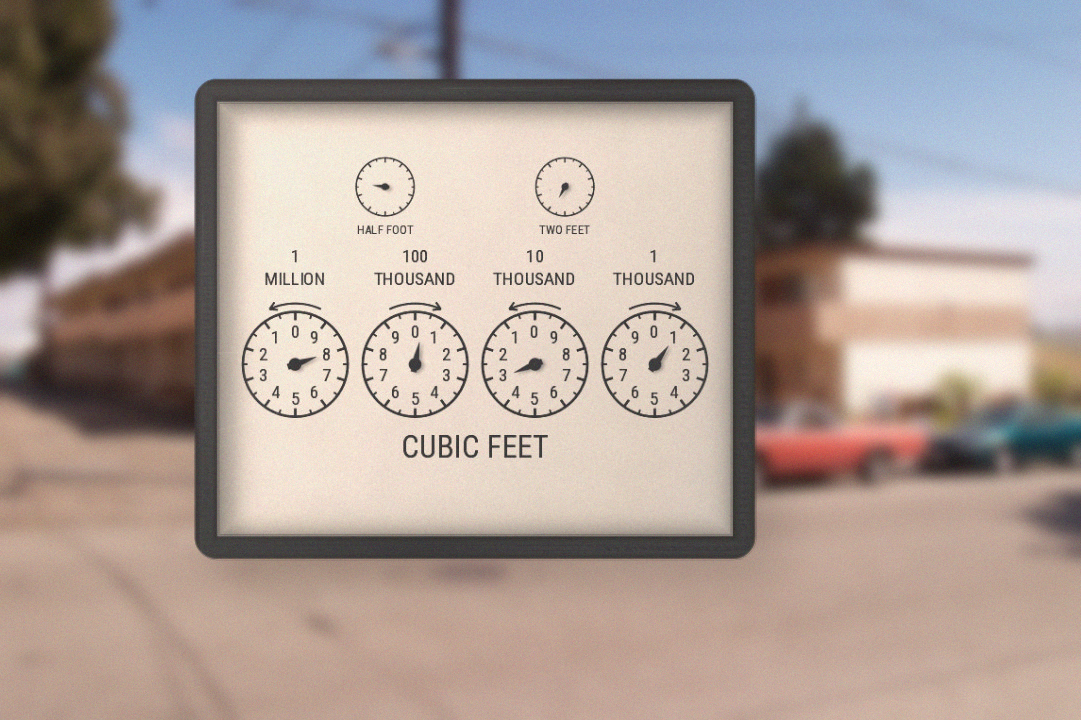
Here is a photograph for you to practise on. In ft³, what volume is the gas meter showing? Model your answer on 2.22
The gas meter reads 803100
